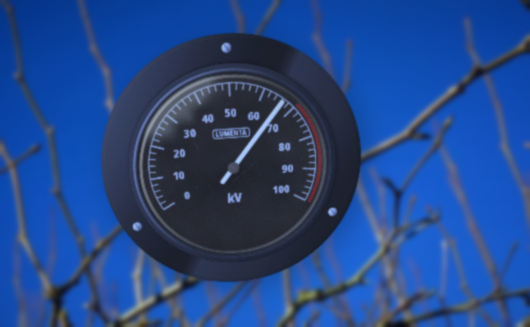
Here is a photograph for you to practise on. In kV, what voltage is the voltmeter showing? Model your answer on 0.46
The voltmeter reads 66
